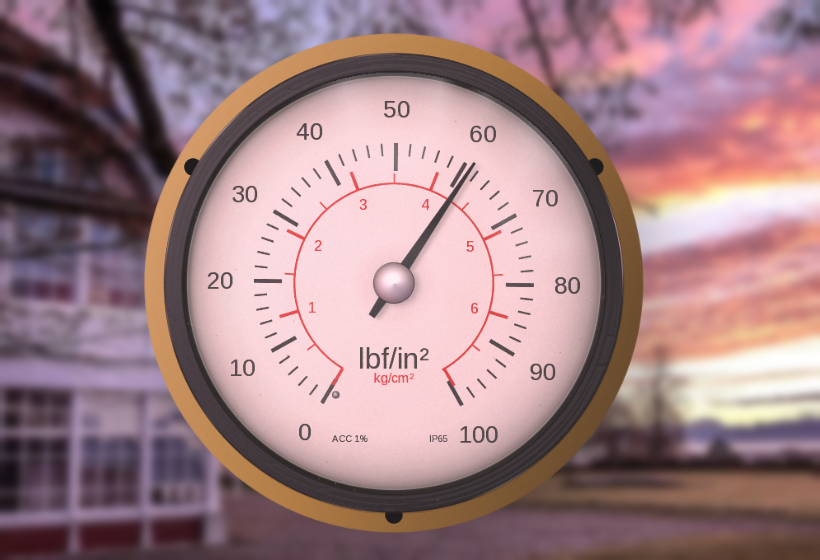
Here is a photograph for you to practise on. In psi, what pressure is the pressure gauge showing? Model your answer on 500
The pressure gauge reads 61
